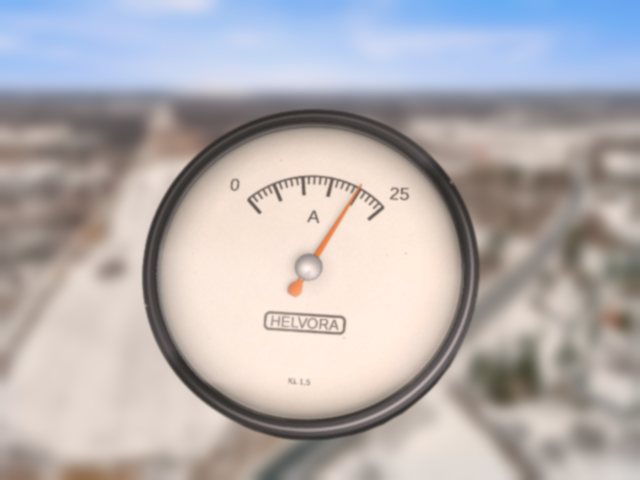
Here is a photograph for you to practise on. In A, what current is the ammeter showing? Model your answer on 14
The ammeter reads 20
